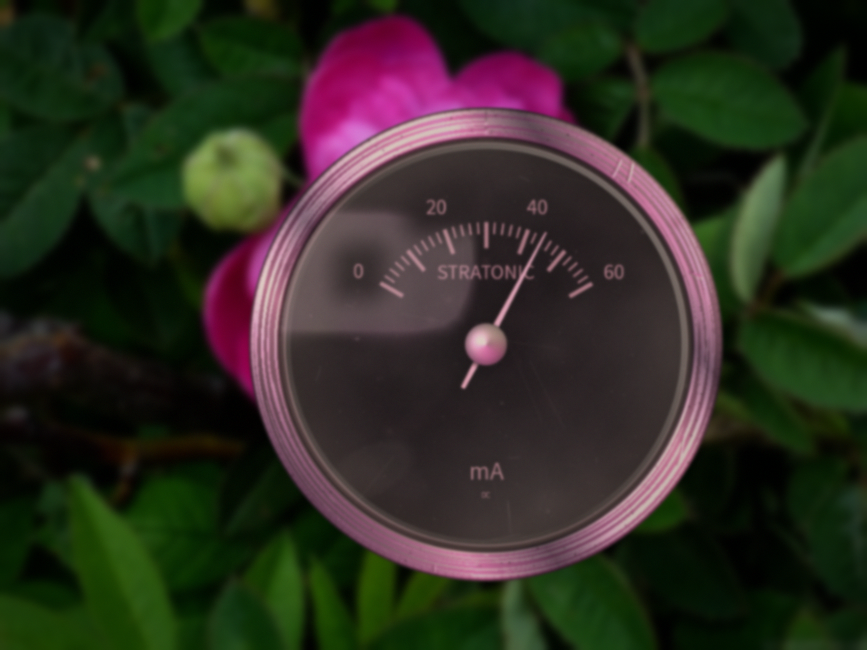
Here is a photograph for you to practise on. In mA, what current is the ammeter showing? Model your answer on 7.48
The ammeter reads 44
